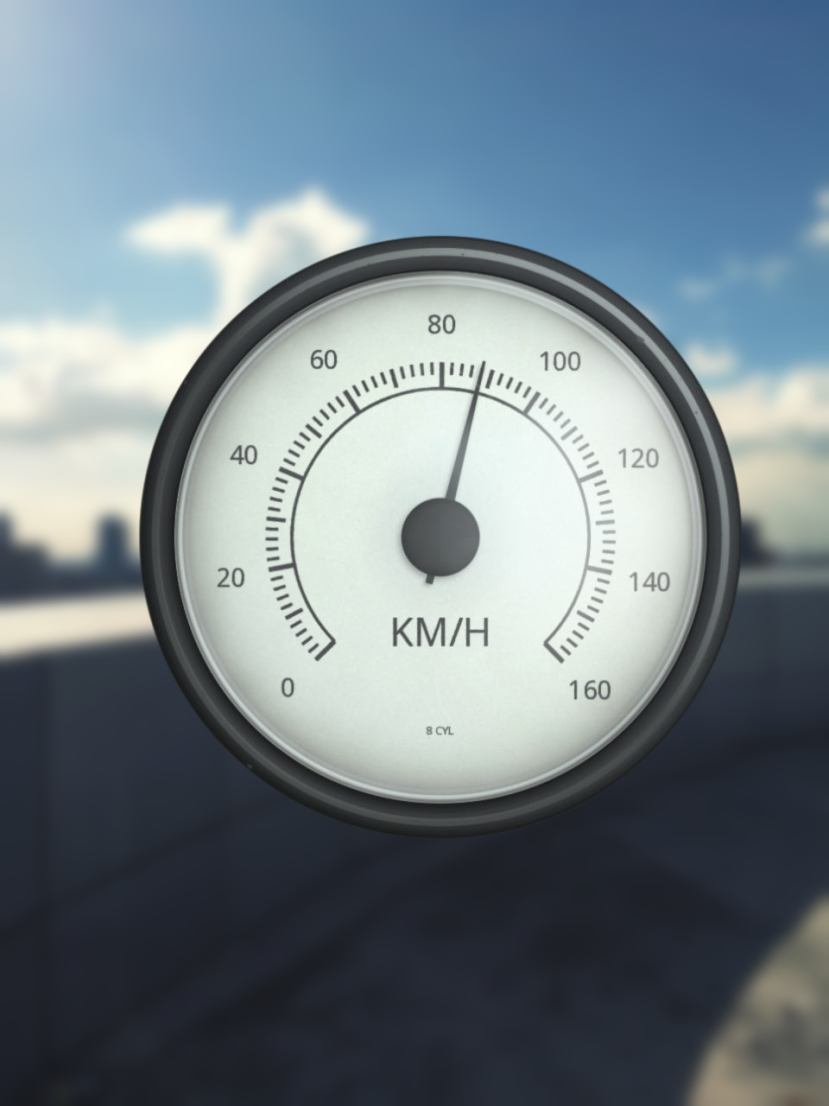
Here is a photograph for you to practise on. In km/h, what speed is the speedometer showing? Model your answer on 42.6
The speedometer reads 88
